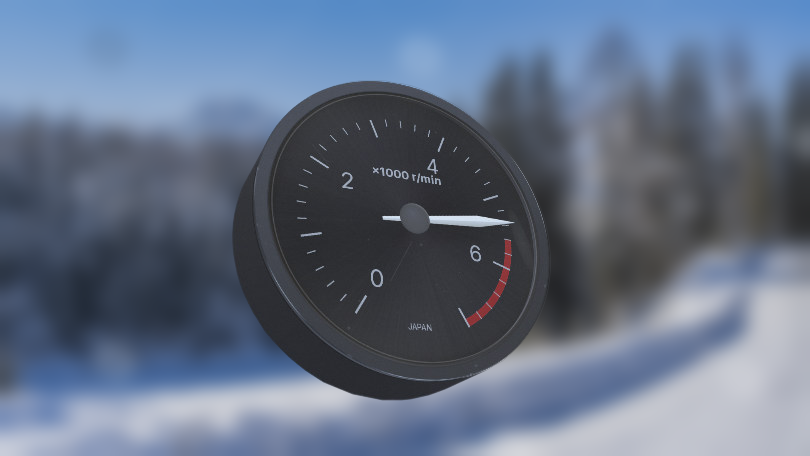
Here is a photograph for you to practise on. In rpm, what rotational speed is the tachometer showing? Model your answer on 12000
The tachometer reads 5400
